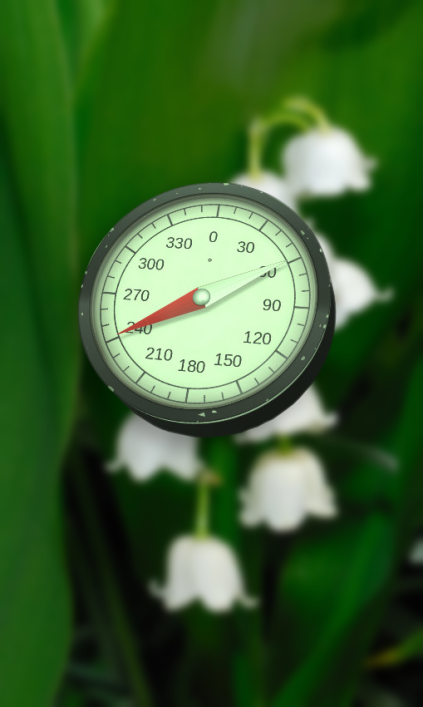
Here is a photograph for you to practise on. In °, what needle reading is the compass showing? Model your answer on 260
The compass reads 240
